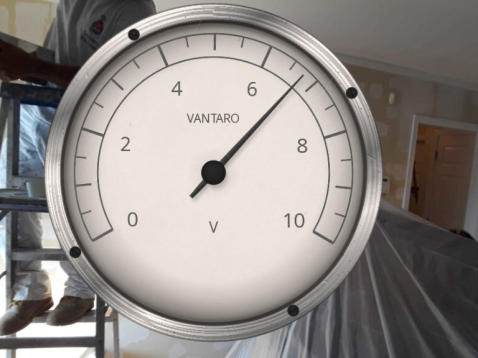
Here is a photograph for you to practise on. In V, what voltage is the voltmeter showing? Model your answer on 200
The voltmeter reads 6.75
